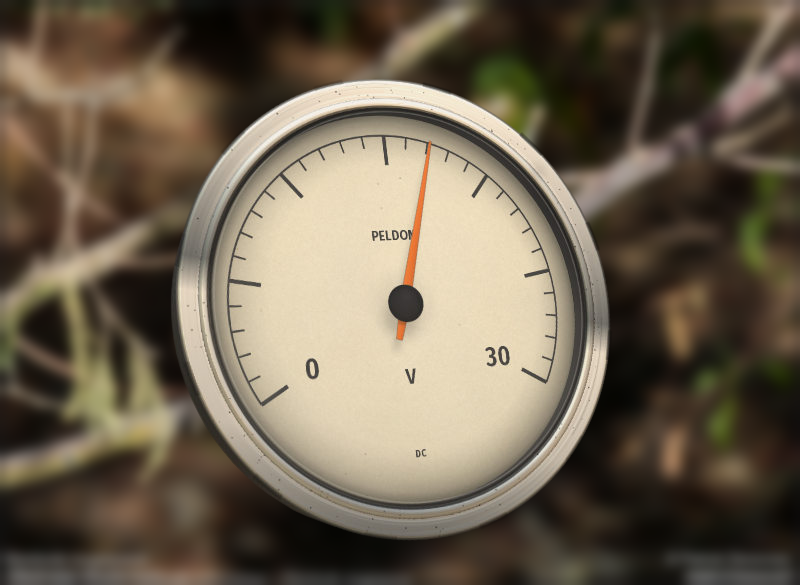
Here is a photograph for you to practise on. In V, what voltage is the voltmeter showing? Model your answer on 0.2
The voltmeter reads 17
